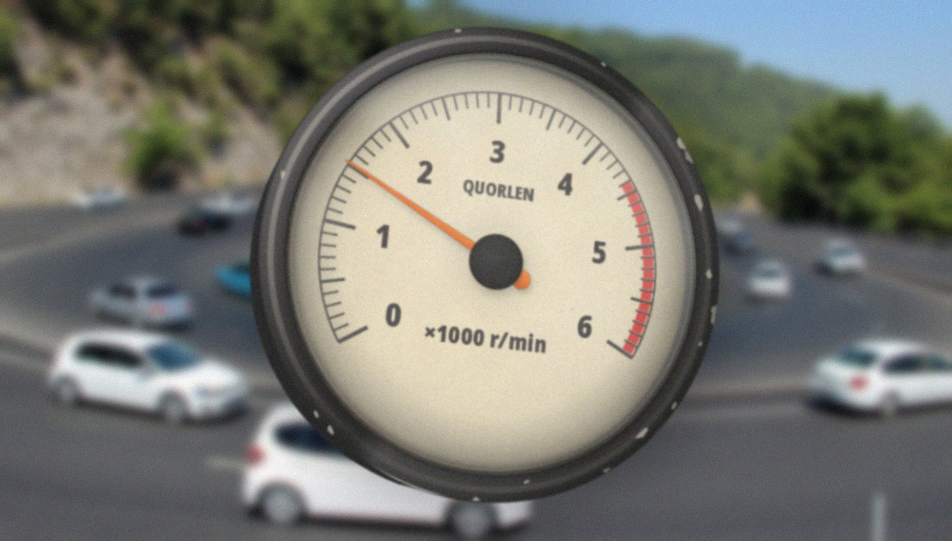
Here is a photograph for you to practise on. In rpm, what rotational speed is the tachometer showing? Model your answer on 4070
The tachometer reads 1500
